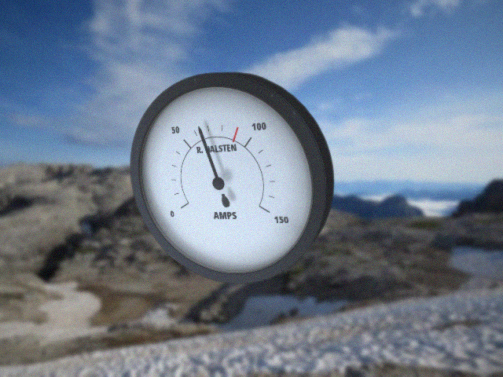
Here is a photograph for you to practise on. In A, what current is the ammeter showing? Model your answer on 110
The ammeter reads 65
